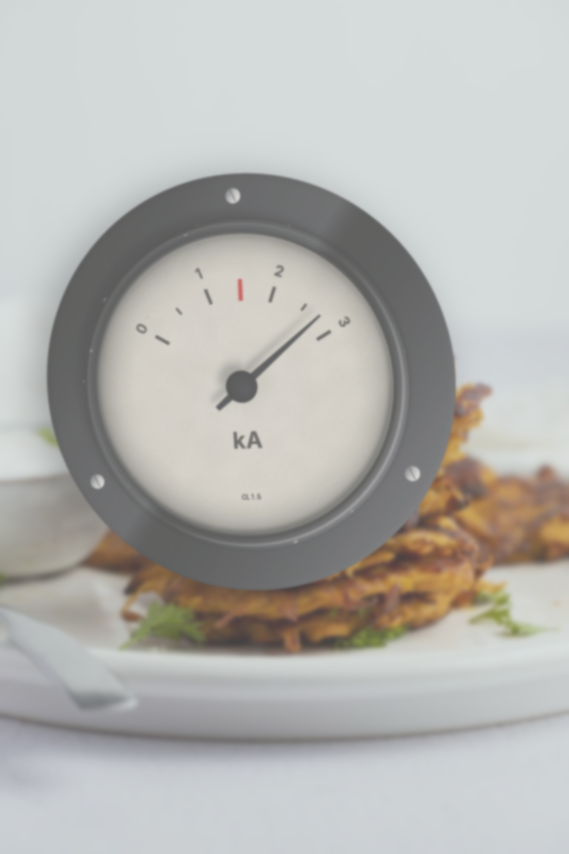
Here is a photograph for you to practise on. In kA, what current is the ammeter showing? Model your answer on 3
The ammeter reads 2.75
